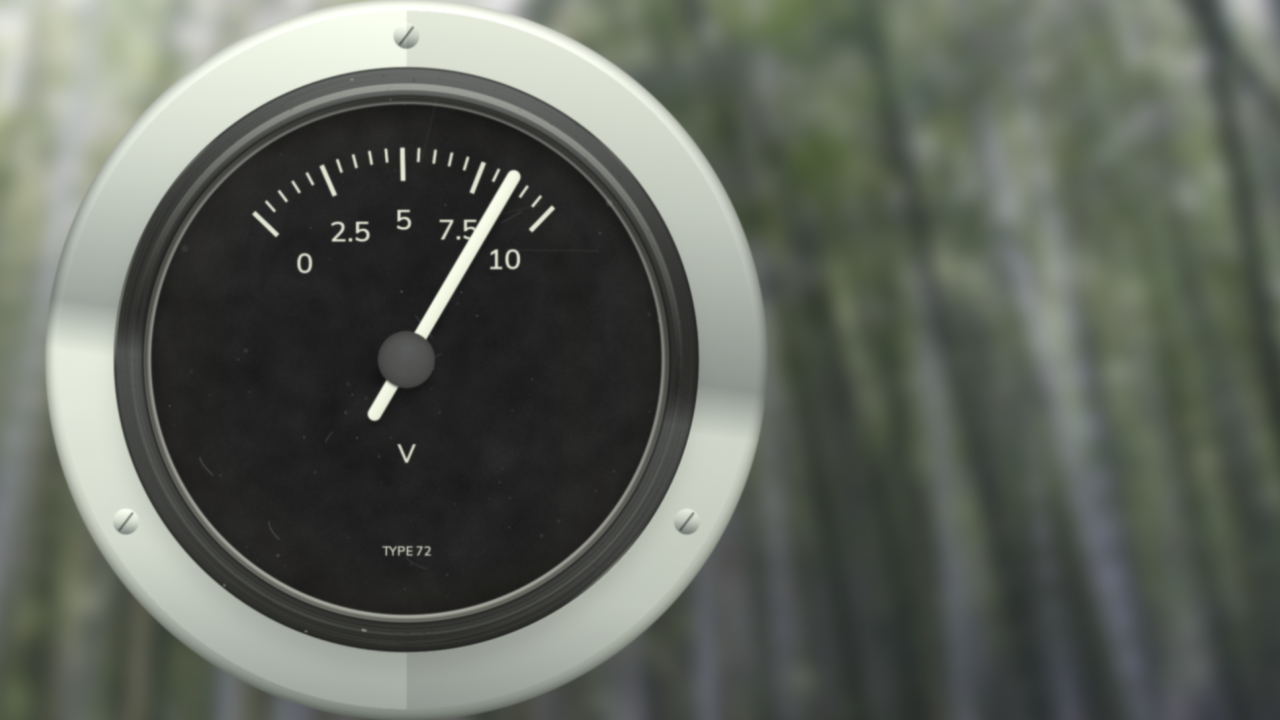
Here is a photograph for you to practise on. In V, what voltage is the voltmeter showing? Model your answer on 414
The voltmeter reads 8.5
